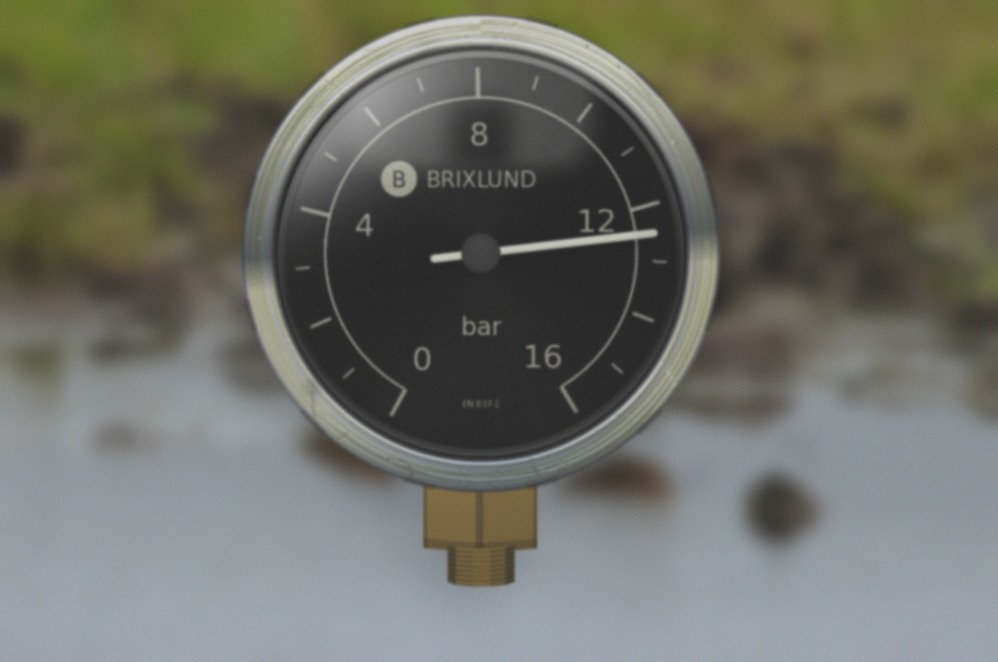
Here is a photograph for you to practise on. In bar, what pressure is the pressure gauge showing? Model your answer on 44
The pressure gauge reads 12.5
